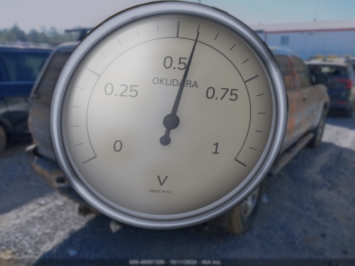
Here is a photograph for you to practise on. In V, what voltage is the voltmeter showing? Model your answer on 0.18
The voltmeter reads 0.55
